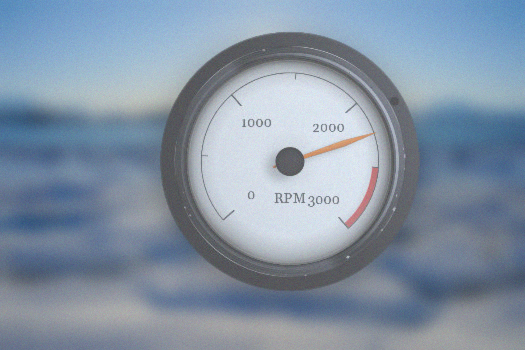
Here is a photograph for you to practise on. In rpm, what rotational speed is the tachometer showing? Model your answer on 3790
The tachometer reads 2250
